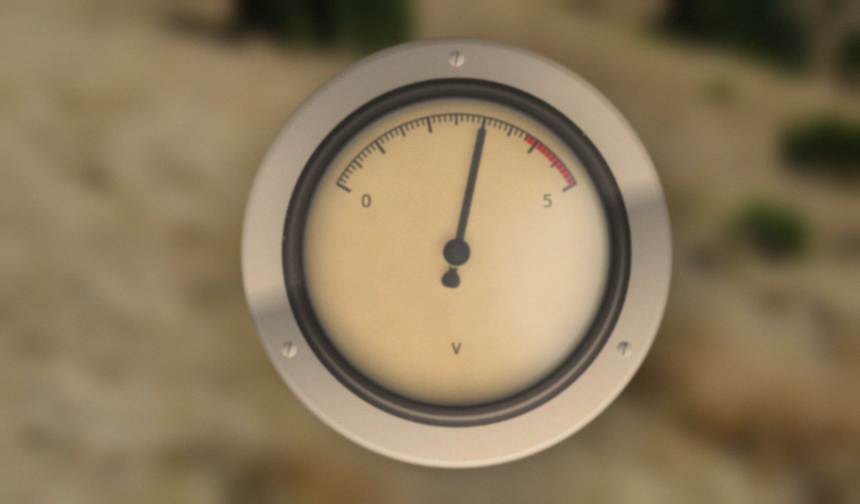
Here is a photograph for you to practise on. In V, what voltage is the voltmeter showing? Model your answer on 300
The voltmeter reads 3
